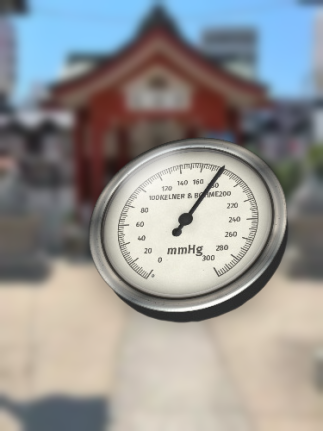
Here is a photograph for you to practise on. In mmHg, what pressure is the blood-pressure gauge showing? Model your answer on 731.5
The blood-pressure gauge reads 180
